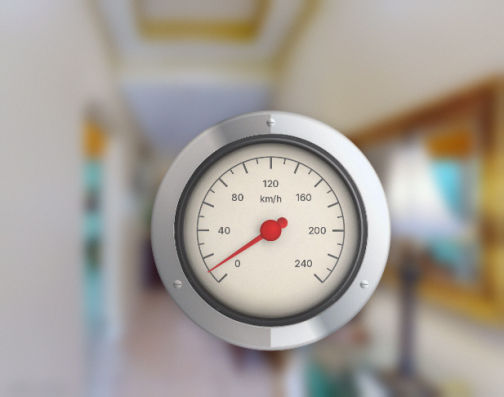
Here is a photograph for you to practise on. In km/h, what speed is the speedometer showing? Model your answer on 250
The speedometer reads 10
